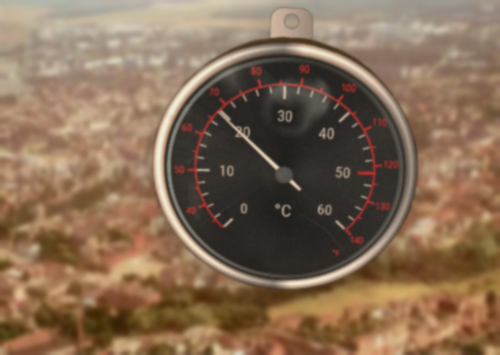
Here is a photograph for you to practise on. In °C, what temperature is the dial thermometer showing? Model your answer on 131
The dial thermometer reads 20
